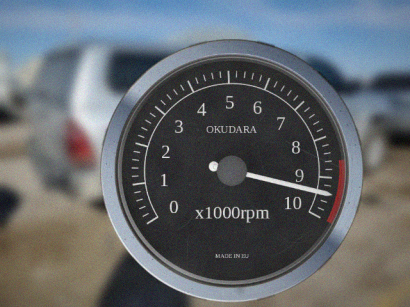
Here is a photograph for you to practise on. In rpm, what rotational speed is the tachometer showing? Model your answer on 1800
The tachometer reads 9400
